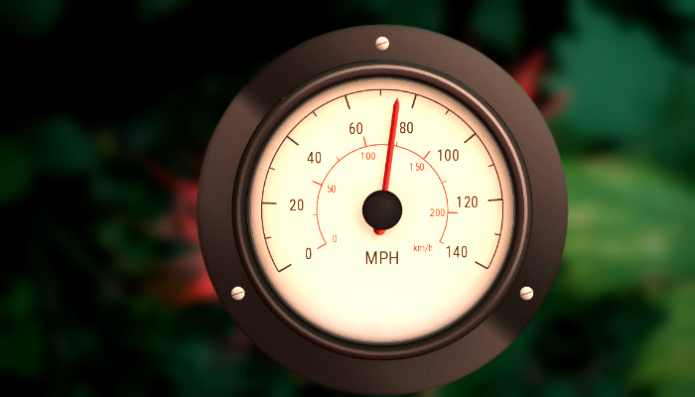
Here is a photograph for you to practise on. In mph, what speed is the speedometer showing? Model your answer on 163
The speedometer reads 75
